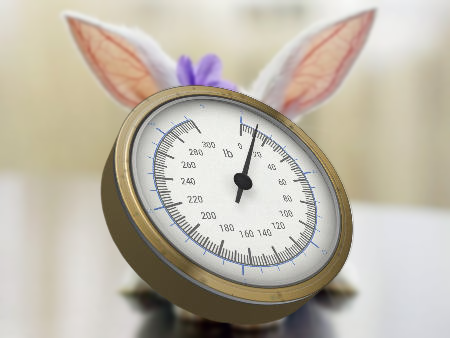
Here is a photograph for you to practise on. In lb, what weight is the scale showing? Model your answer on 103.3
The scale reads 10
